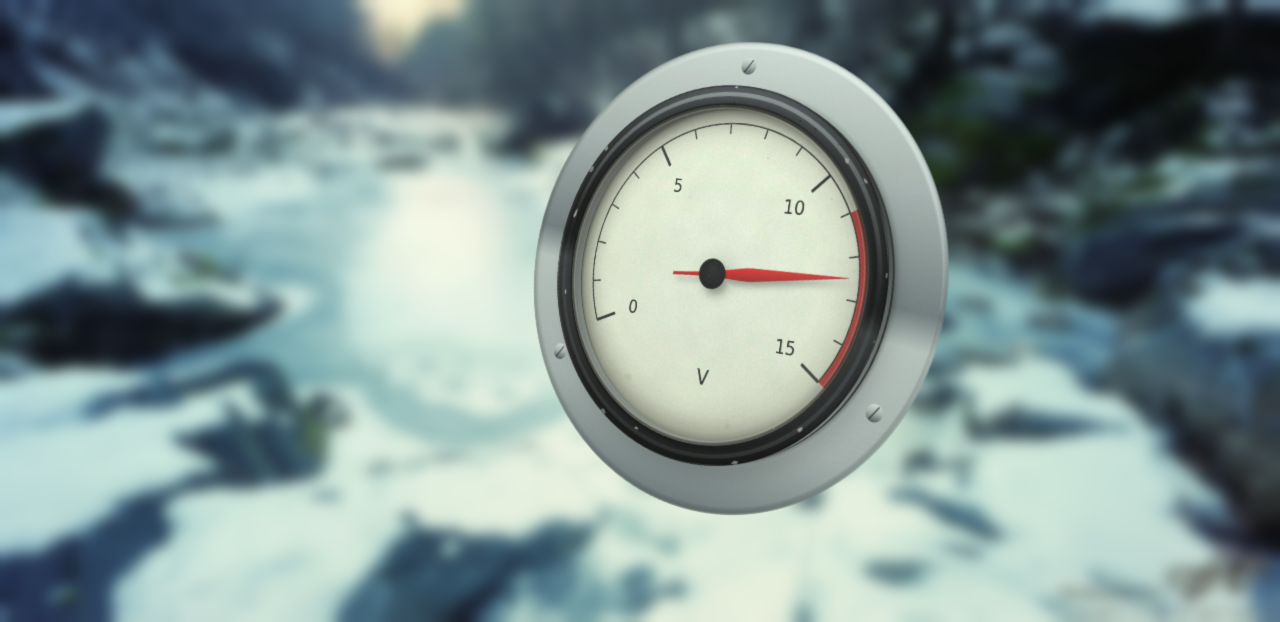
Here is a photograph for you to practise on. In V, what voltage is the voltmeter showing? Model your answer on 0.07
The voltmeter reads 12.5
